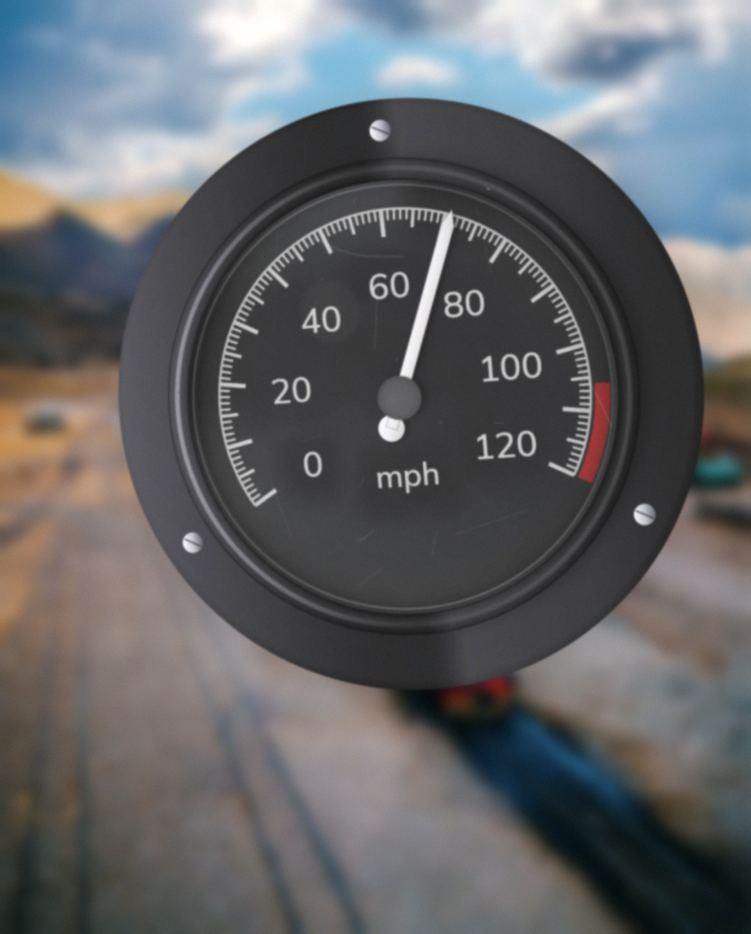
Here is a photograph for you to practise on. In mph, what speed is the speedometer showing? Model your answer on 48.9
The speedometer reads 71
